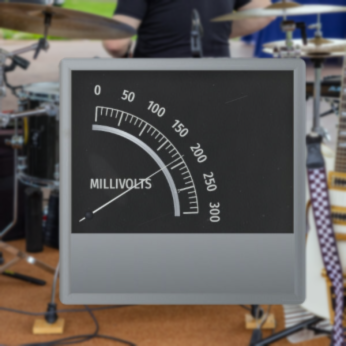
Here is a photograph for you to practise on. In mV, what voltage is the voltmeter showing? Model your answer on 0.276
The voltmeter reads 190
